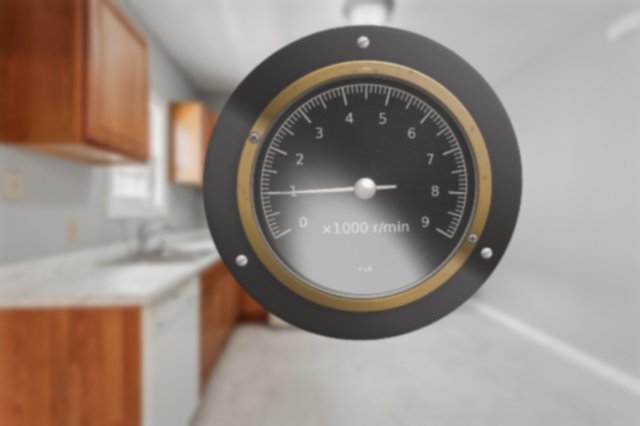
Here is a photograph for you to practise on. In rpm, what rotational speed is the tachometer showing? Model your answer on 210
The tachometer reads 1000
